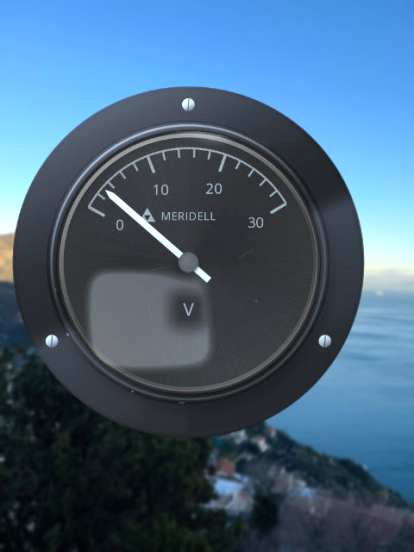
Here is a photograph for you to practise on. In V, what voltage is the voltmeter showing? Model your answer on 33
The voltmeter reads 3
